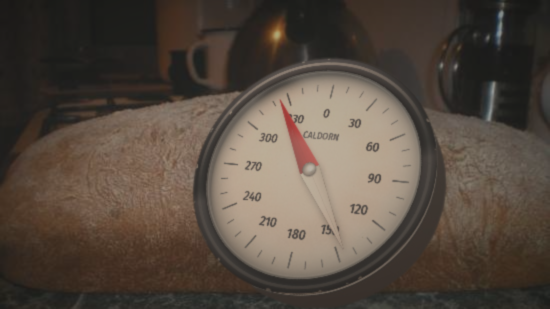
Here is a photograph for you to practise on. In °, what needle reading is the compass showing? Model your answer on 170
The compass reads 325
